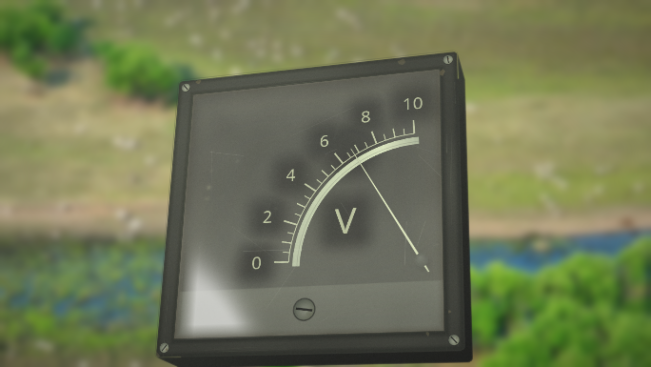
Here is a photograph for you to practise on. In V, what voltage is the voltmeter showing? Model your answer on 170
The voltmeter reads 6.75
